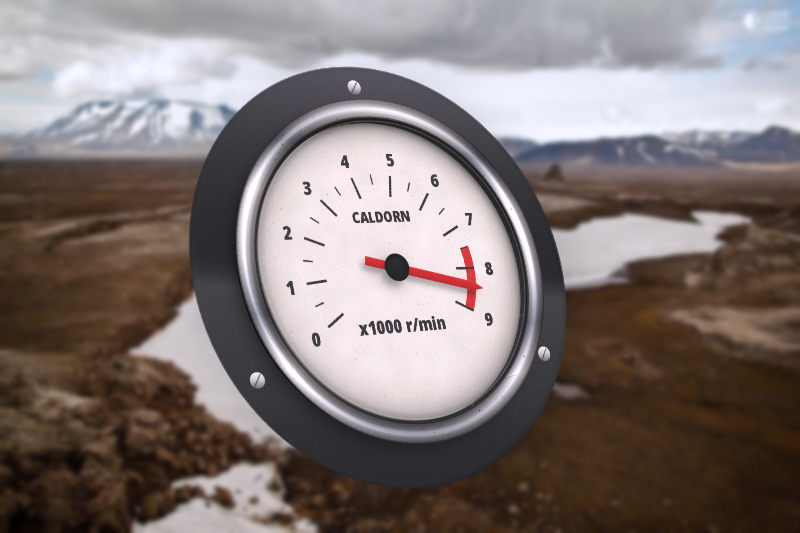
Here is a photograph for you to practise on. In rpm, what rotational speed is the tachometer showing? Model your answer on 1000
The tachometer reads 8500
